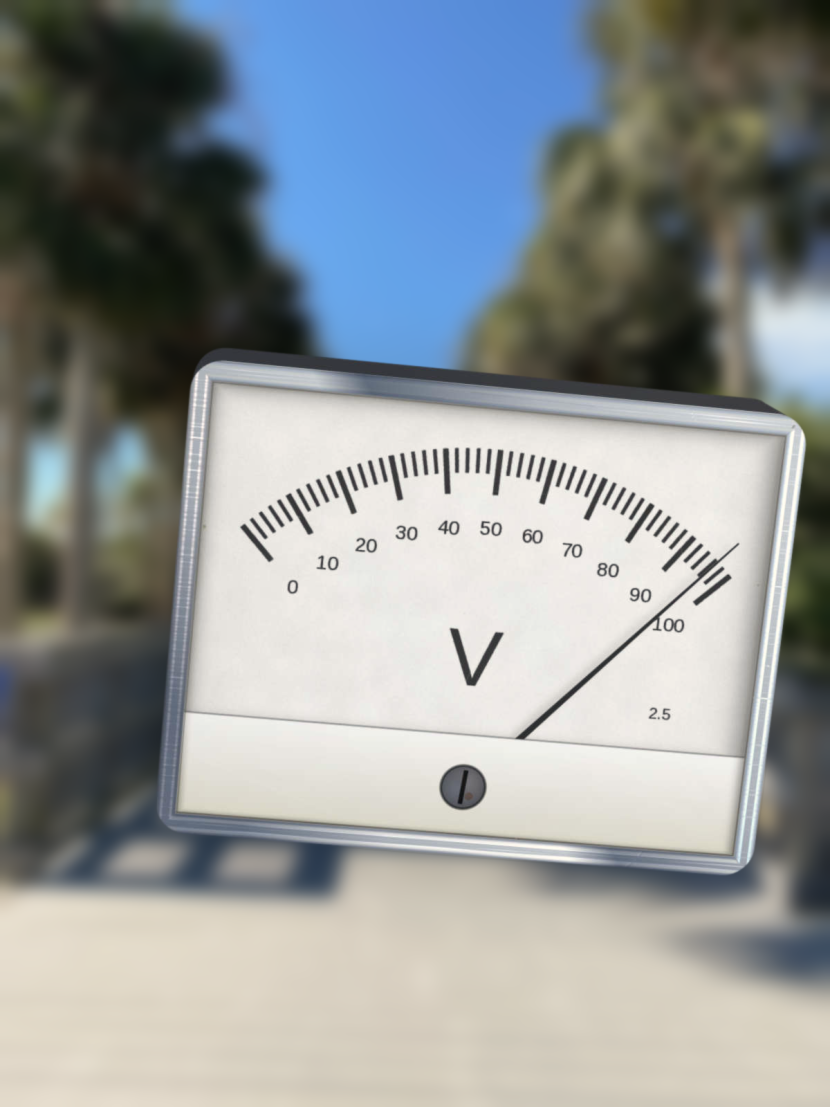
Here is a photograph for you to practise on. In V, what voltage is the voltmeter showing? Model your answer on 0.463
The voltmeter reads 96
